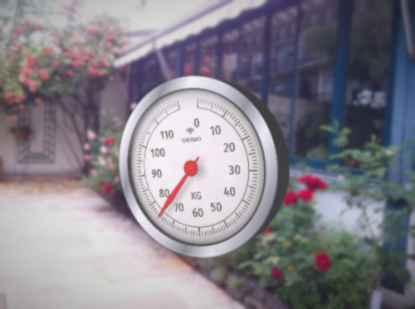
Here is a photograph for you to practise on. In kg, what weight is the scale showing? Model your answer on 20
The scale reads 75
